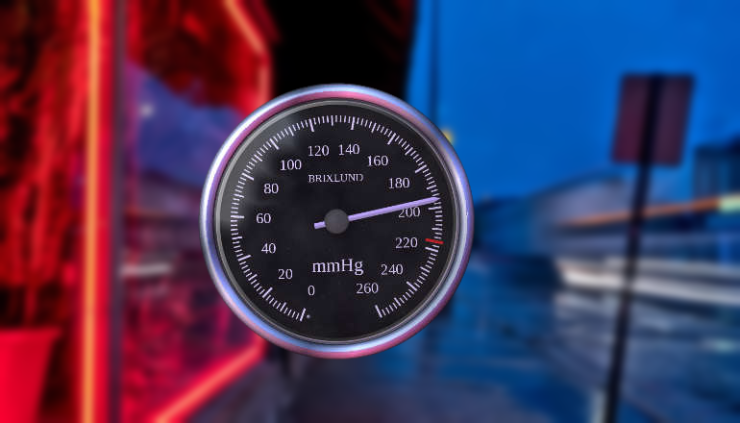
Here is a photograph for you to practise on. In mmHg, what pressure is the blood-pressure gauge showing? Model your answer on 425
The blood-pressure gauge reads 196
